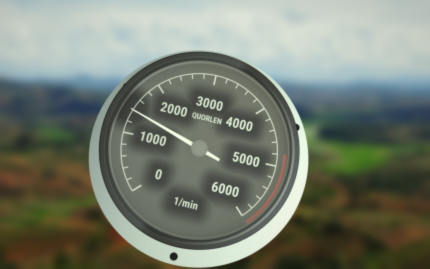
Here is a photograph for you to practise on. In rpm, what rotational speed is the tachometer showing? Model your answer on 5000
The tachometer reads 1400
